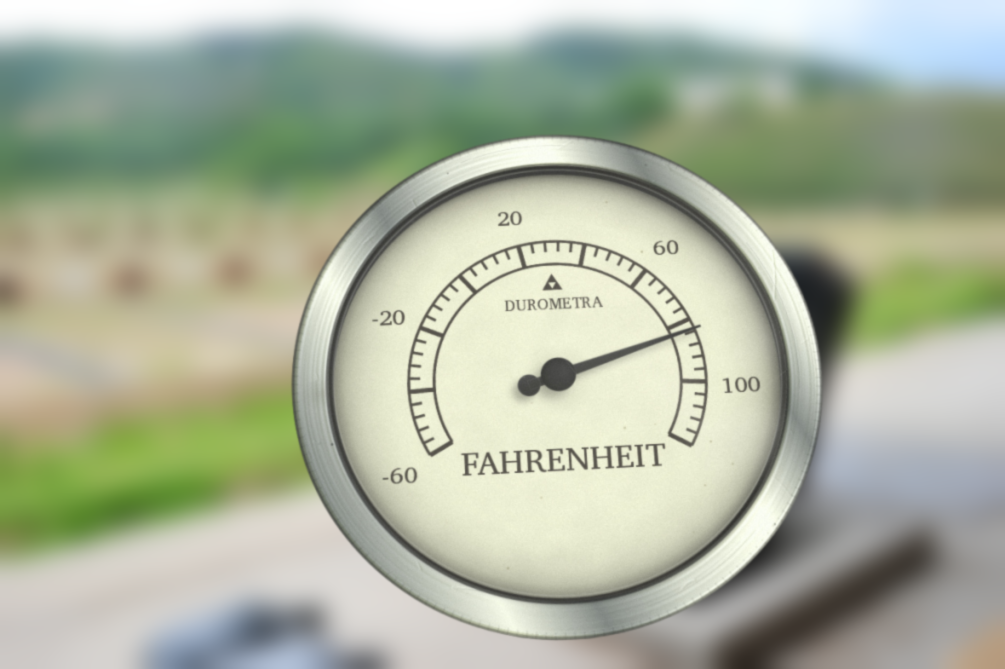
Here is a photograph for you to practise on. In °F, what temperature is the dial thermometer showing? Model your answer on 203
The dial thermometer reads 84
